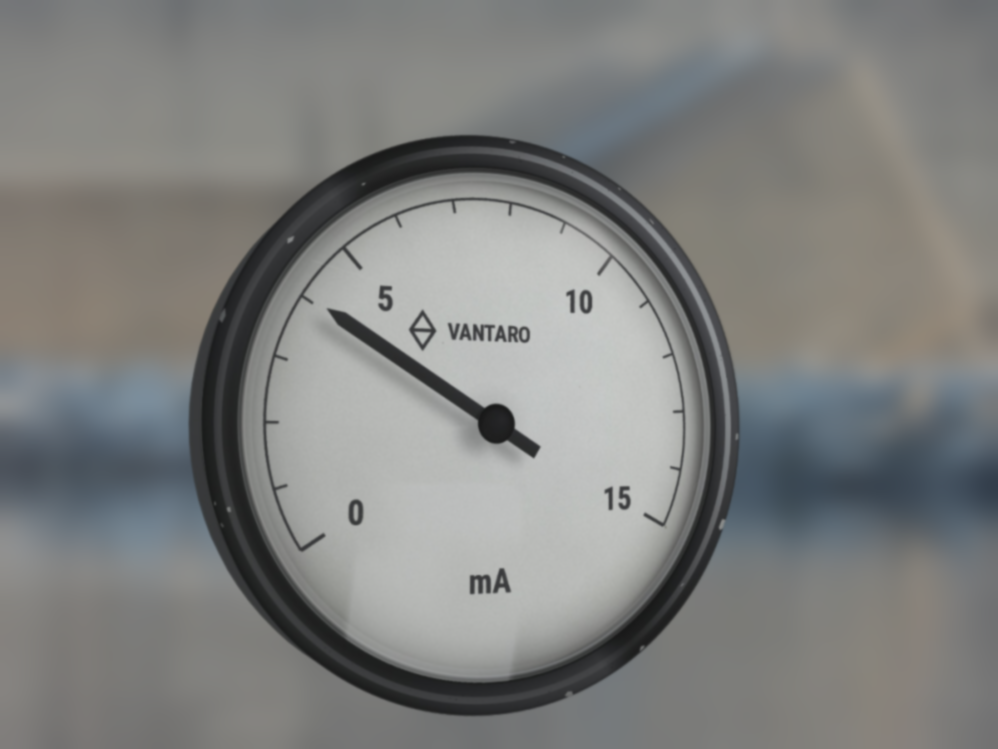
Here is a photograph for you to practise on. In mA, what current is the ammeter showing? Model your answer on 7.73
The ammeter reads 4
